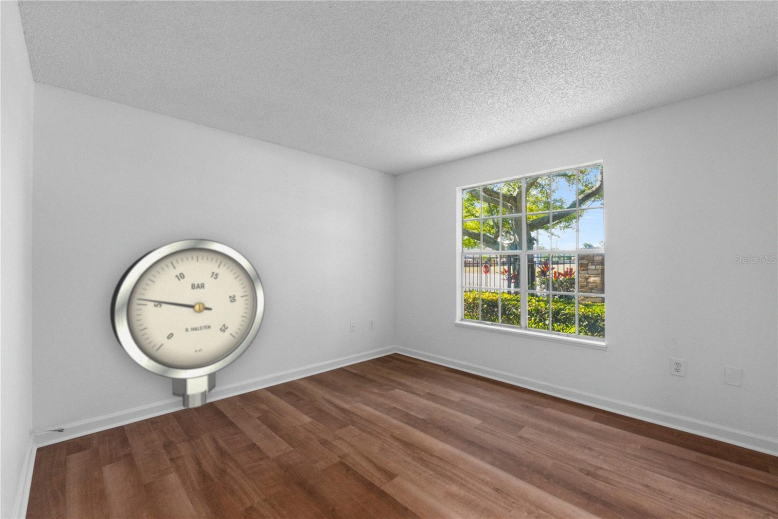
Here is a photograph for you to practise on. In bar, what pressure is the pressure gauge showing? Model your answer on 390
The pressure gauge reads 5.5
